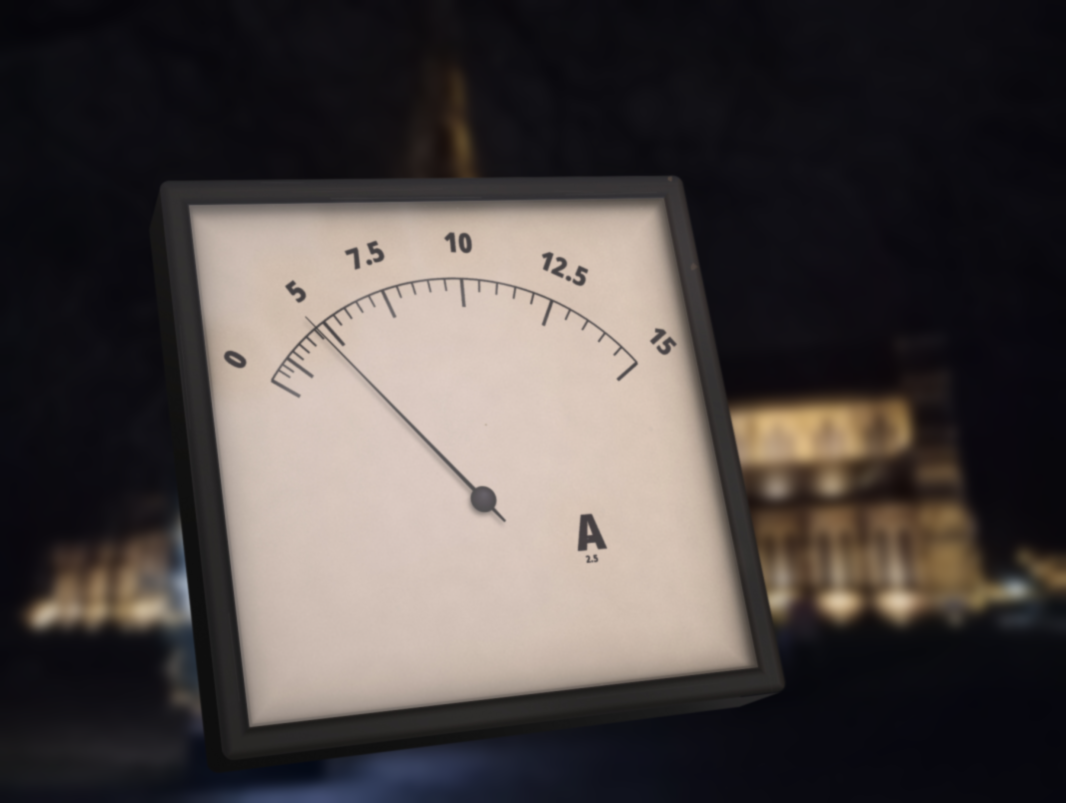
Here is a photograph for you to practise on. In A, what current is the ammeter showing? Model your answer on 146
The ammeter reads 4.5
